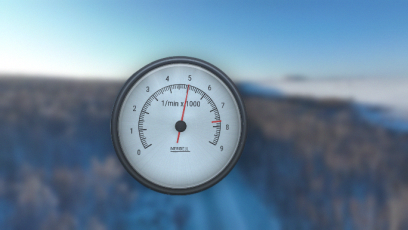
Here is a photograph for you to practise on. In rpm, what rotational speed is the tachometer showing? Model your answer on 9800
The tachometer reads 5000
